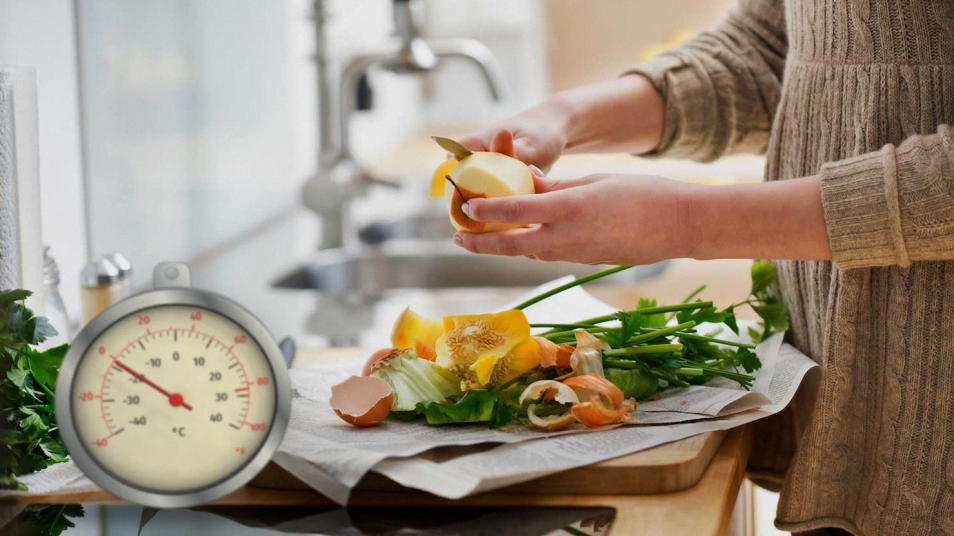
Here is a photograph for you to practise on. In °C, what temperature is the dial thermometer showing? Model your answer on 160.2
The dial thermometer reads -18
